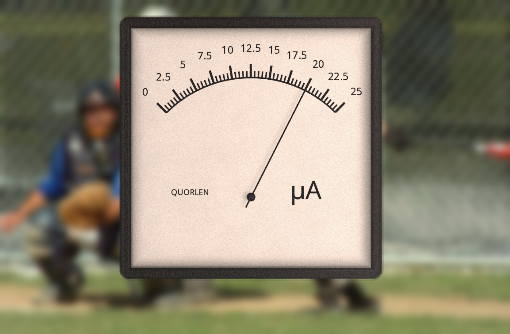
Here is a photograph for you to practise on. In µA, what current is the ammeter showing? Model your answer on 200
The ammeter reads 20
